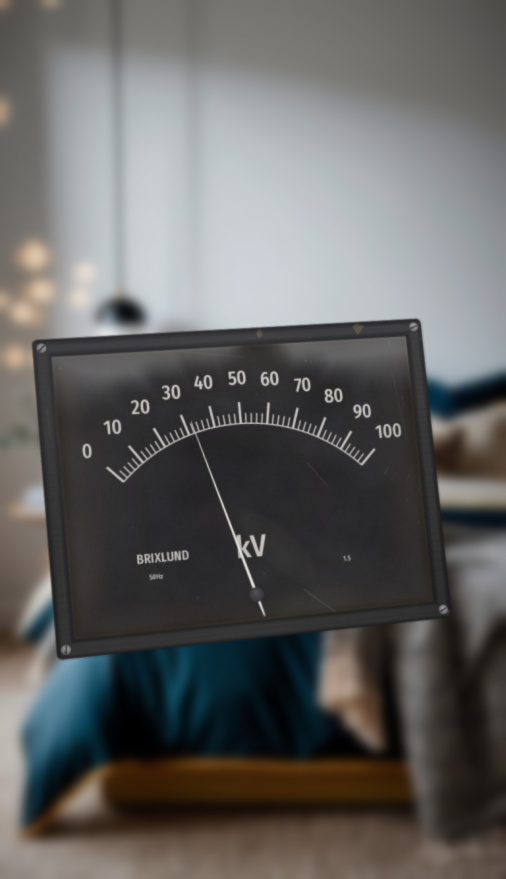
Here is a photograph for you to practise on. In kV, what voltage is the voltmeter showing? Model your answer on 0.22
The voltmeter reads 32
